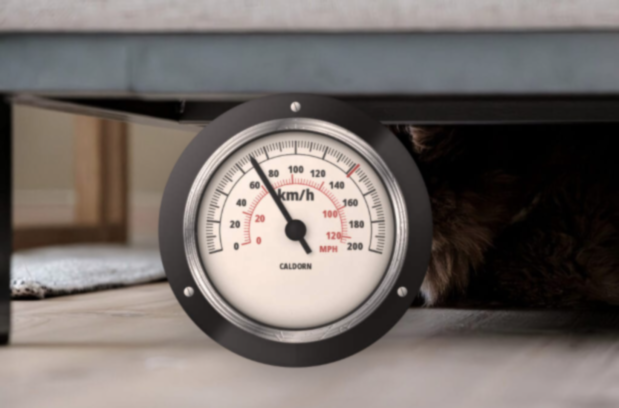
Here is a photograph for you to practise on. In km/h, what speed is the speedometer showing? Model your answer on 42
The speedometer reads 70
